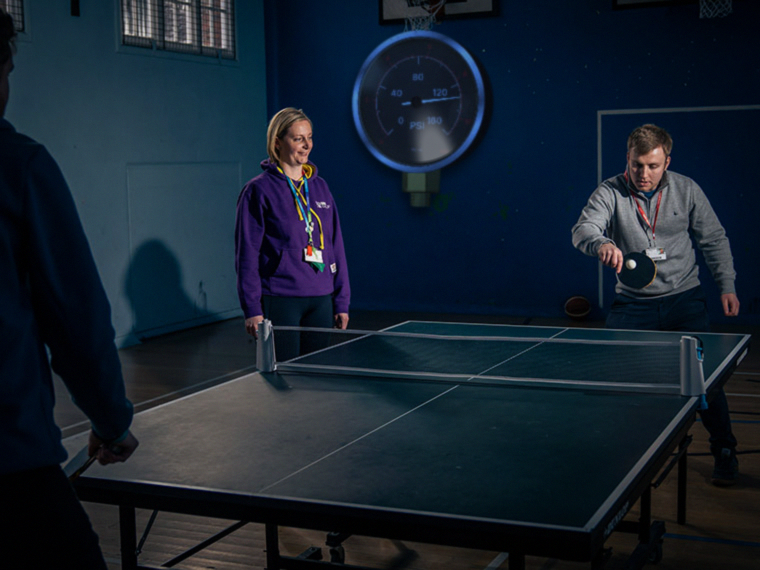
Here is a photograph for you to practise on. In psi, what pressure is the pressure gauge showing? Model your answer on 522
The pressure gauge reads 130
